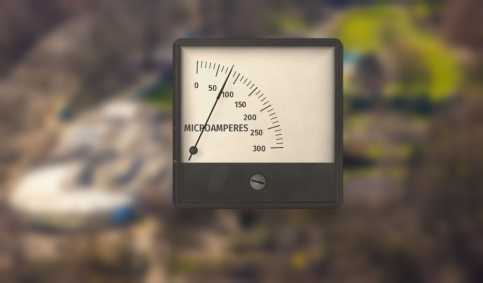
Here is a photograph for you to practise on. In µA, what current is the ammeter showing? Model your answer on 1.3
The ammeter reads 80
